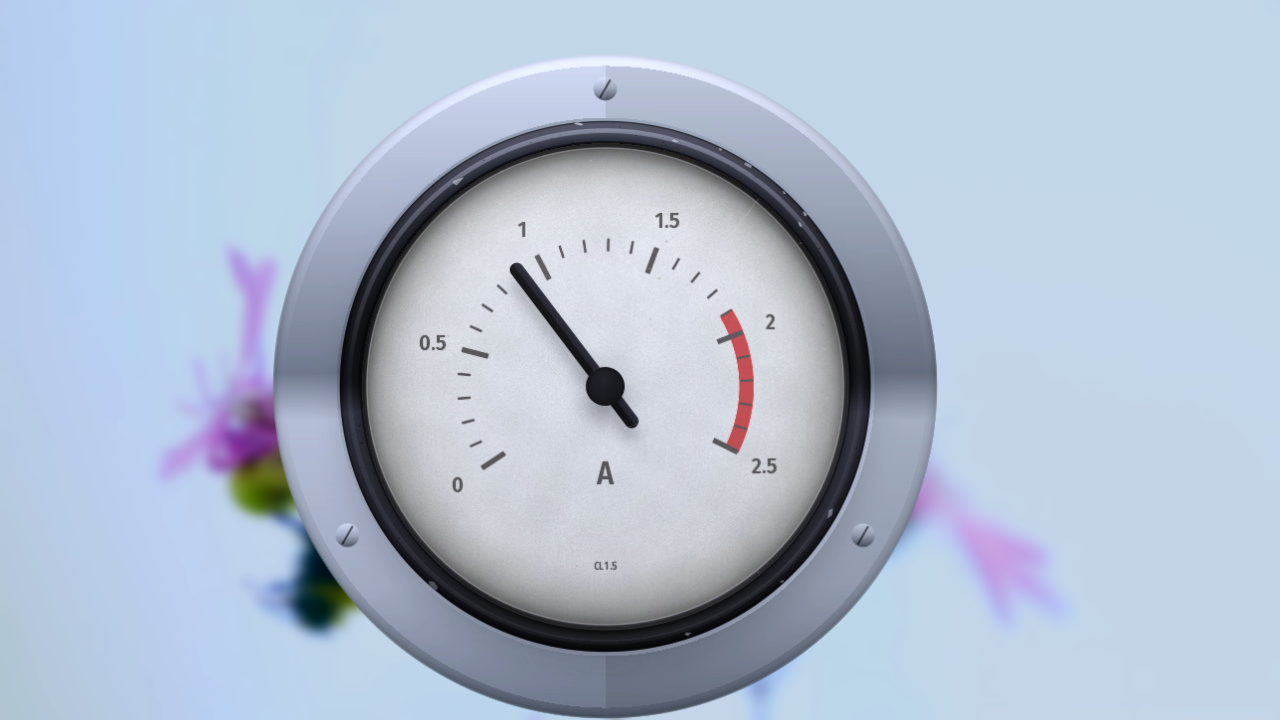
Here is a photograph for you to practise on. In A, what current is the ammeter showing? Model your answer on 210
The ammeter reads 0.9
